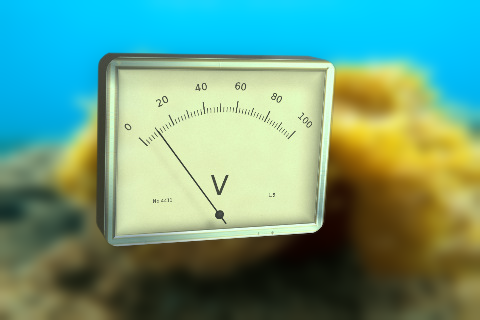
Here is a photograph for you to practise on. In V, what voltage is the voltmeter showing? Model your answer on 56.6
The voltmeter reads 10
